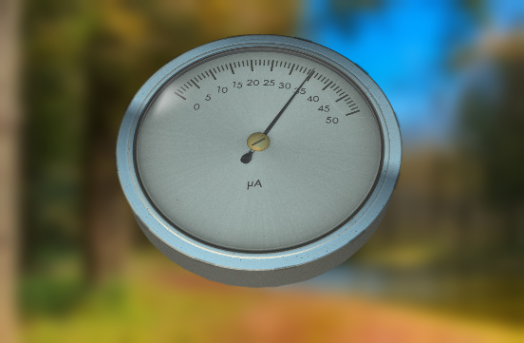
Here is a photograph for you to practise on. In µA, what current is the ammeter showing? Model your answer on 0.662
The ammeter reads 35
